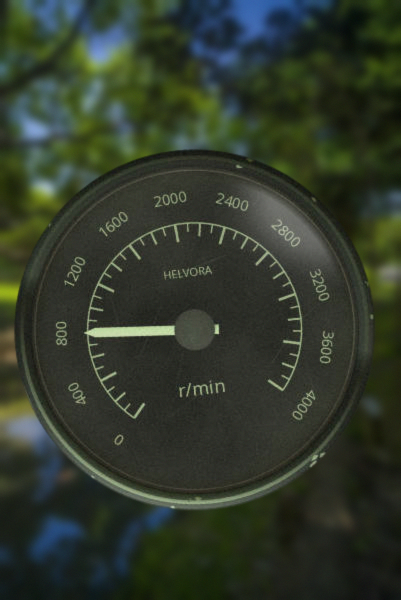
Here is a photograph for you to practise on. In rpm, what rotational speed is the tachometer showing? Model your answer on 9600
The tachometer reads 800
